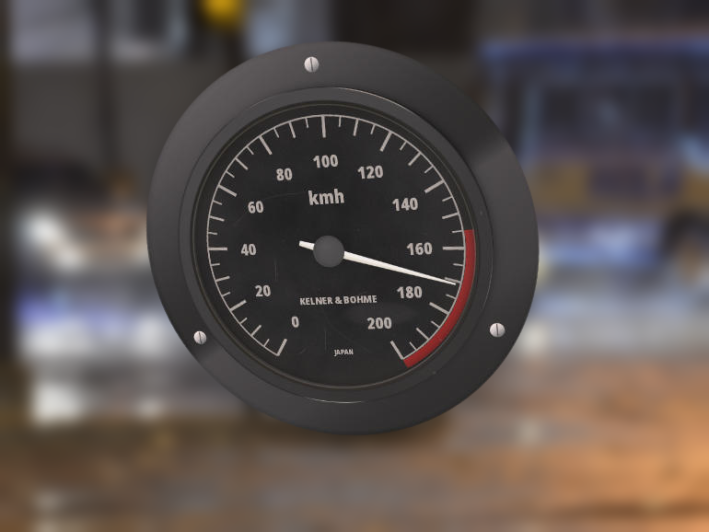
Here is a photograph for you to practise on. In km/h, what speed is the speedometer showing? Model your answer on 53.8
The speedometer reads 170
